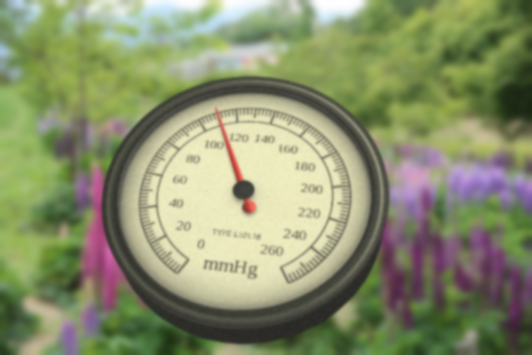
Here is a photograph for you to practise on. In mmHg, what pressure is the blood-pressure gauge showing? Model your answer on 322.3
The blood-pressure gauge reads 110
